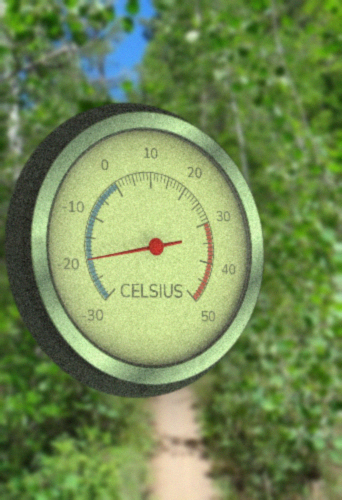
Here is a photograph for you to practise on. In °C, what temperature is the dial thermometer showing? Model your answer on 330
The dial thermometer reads -20
